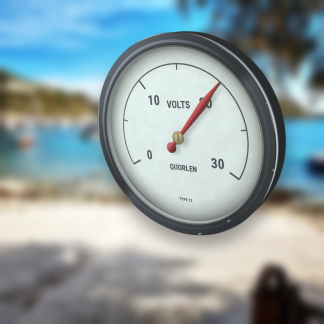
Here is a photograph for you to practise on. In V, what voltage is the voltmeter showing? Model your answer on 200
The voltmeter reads 20
